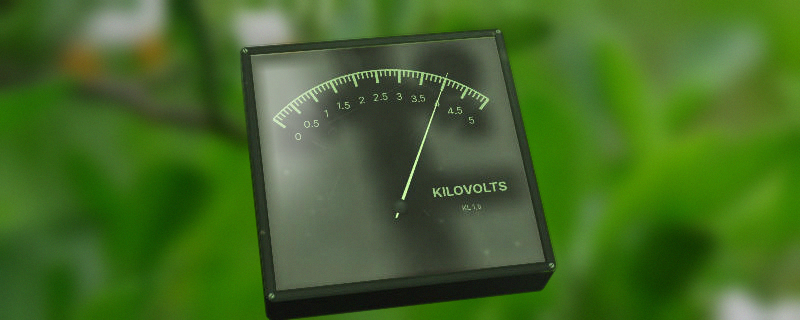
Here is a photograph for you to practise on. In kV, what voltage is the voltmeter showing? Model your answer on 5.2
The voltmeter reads 4
